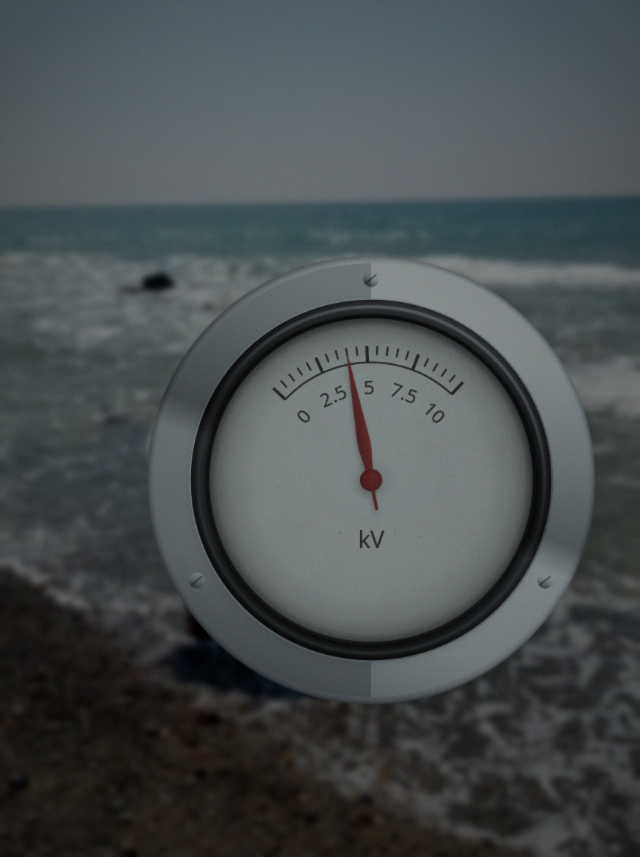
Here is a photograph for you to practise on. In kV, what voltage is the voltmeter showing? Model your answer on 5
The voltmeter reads 4
